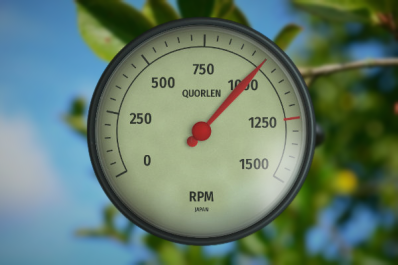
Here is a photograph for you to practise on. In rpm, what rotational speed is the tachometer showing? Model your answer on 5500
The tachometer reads 1000
